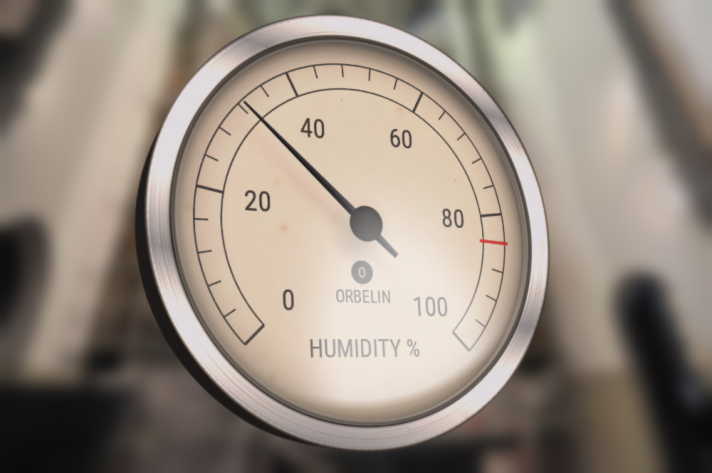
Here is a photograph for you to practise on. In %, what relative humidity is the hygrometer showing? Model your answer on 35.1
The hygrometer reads 32
